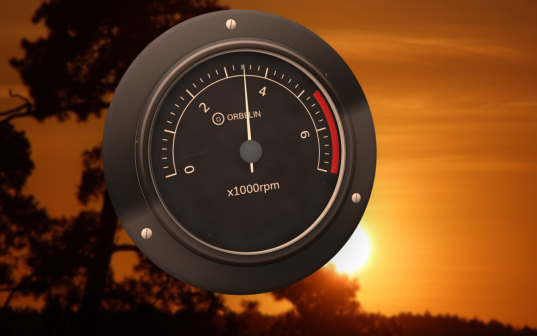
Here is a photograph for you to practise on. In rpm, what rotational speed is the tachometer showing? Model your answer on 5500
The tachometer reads 3400
